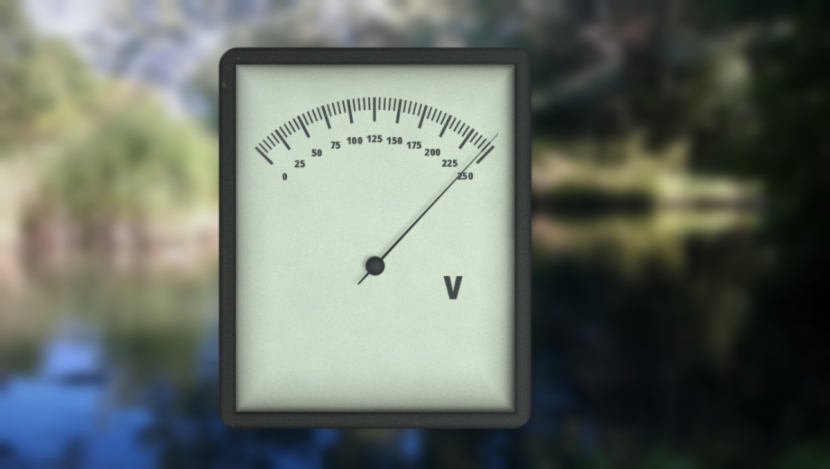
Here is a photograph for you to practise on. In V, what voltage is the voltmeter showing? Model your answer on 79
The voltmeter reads 245
